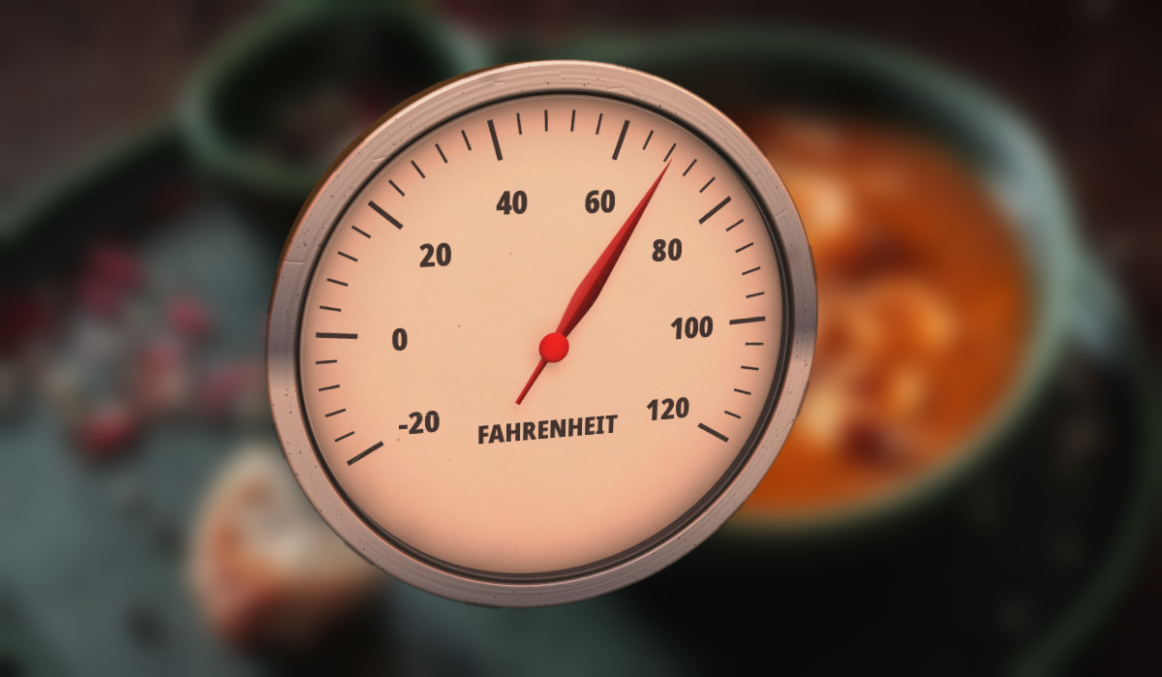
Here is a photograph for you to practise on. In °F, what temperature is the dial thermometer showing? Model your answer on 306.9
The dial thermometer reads 68
